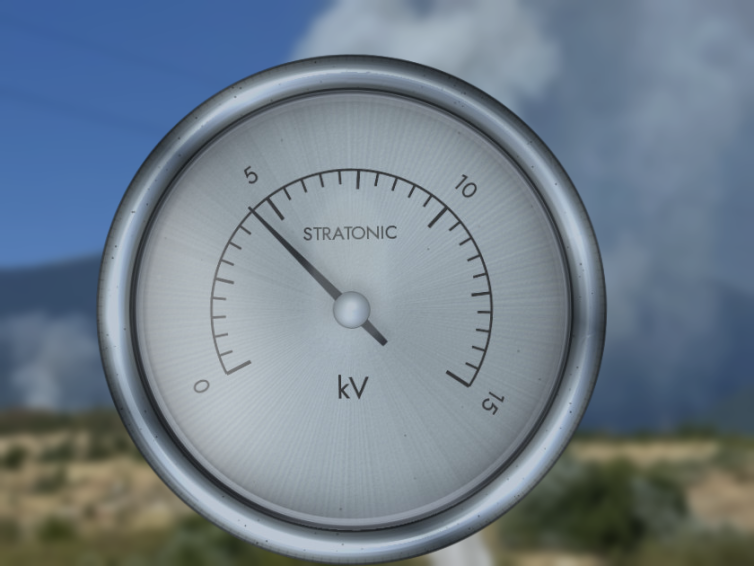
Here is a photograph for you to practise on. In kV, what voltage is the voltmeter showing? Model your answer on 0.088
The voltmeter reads 4.5
